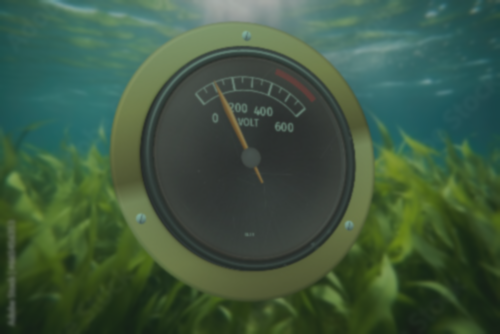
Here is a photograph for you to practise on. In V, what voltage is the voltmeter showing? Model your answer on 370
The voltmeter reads 100
